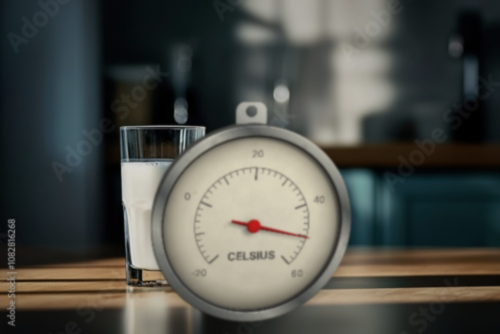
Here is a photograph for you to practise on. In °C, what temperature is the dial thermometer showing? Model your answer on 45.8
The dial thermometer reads 50
